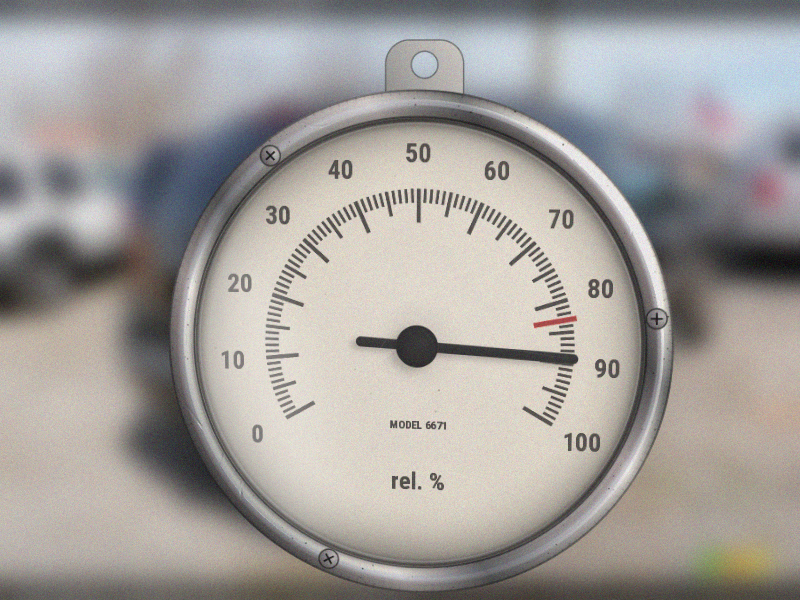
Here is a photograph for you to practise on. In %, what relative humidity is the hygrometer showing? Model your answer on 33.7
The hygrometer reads 89
